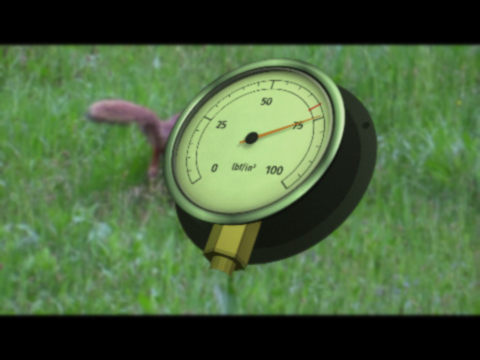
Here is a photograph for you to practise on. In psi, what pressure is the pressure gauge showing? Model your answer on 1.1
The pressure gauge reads 75
